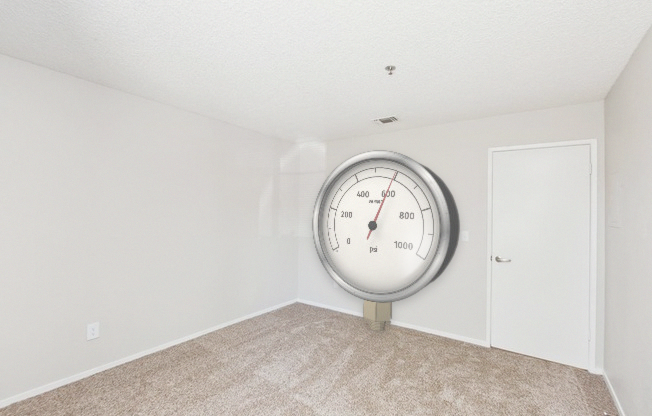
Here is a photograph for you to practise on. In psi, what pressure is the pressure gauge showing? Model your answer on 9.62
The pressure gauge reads 600
